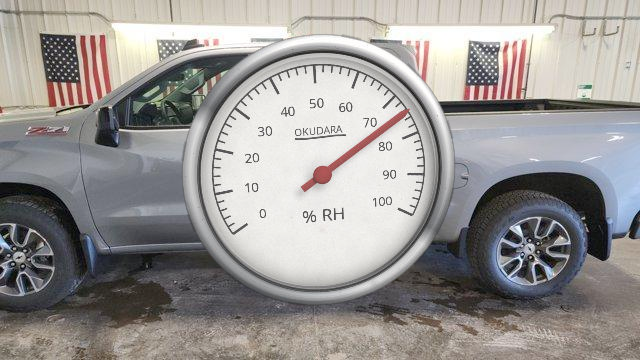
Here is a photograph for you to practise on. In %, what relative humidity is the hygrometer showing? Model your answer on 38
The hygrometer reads 74
